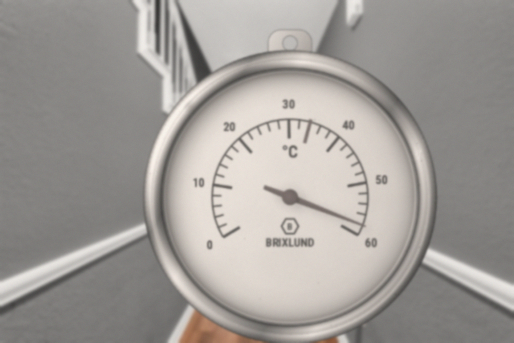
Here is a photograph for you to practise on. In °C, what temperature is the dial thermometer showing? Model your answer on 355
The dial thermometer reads 58
